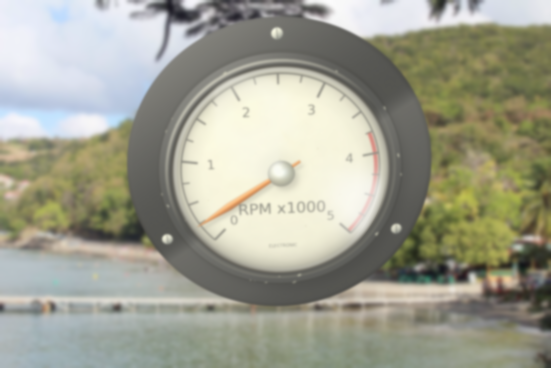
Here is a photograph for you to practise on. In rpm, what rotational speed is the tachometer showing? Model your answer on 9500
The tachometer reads 250
